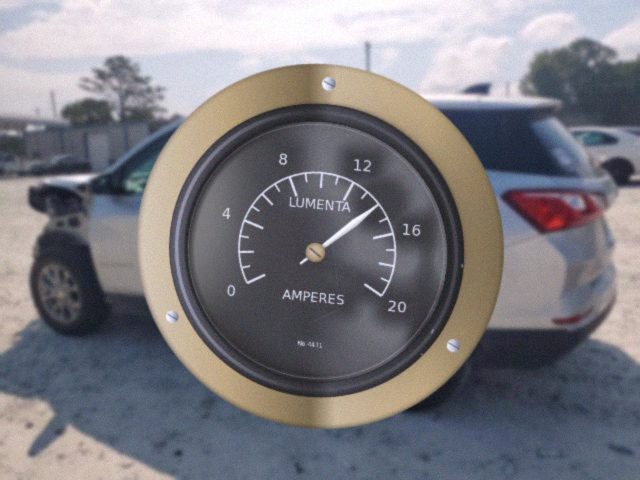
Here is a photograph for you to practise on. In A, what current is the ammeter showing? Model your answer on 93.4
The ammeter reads 14
